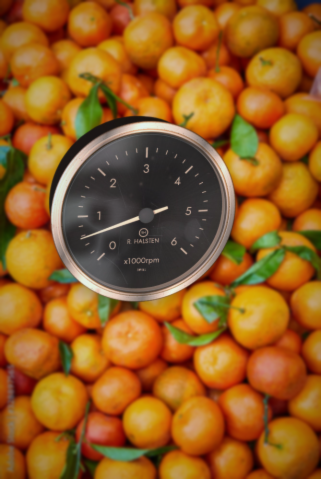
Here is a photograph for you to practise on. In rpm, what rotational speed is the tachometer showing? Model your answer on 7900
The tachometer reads 600
